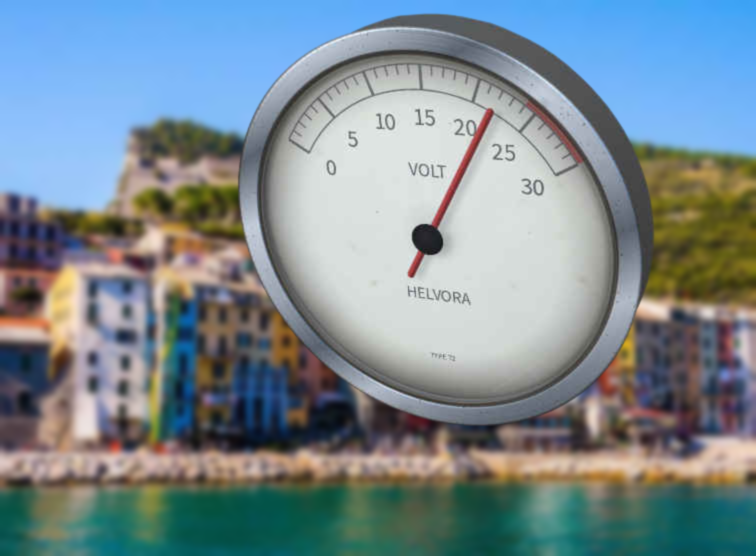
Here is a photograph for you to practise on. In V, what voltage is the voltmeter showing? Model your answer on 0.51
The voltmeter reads 22
